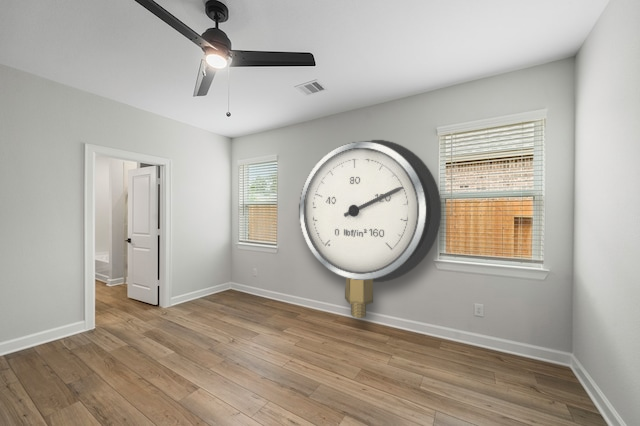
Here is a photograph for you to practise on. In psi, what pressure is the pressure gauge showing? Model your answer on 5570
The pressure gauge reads 120
